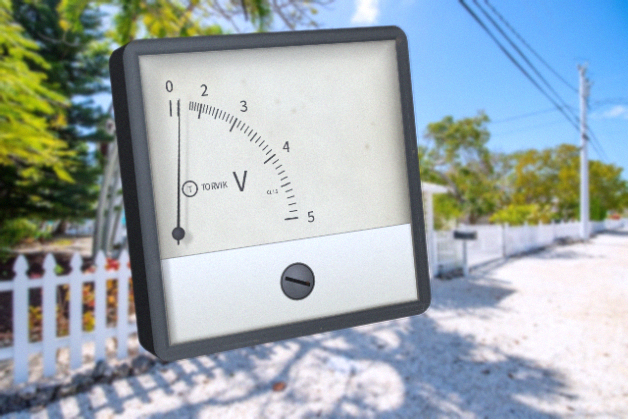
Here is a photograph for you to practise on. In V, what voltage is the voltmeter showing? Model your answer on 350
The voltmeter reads 1
